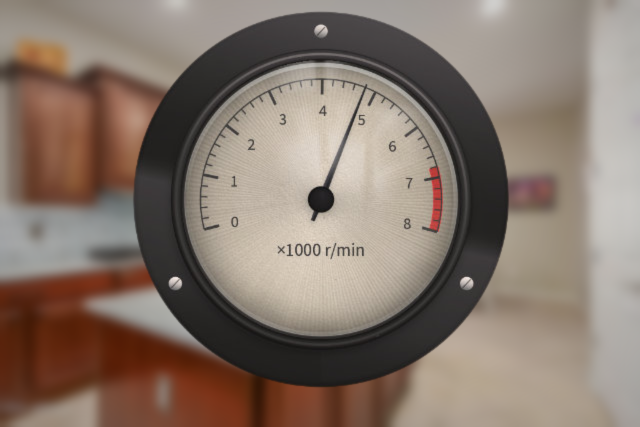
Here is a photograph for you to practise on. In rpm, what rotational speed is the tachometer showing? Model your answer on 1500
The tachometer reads 4800
